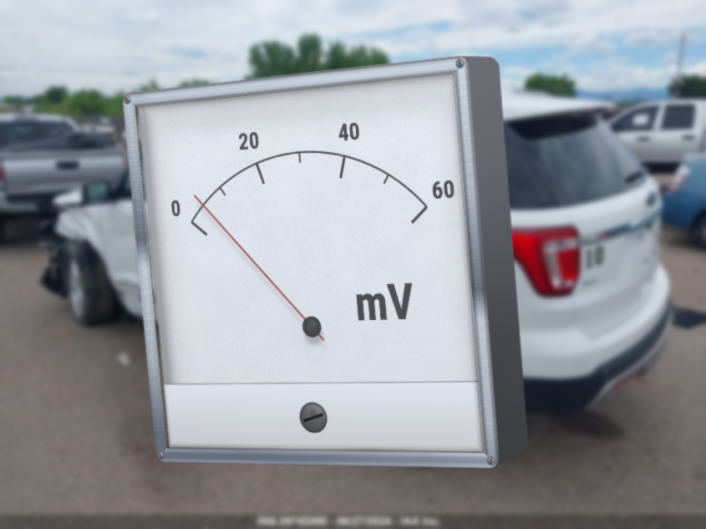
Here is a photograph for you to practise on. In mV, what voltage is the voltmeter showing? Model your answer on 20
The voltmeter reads 5
